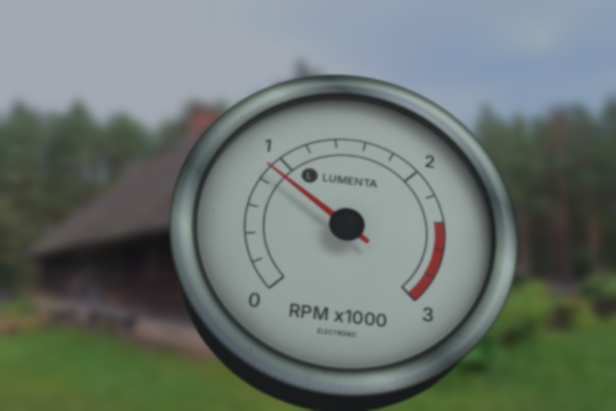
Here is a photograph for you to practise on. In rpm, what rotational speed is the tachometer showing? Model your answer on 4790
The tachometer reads 900
